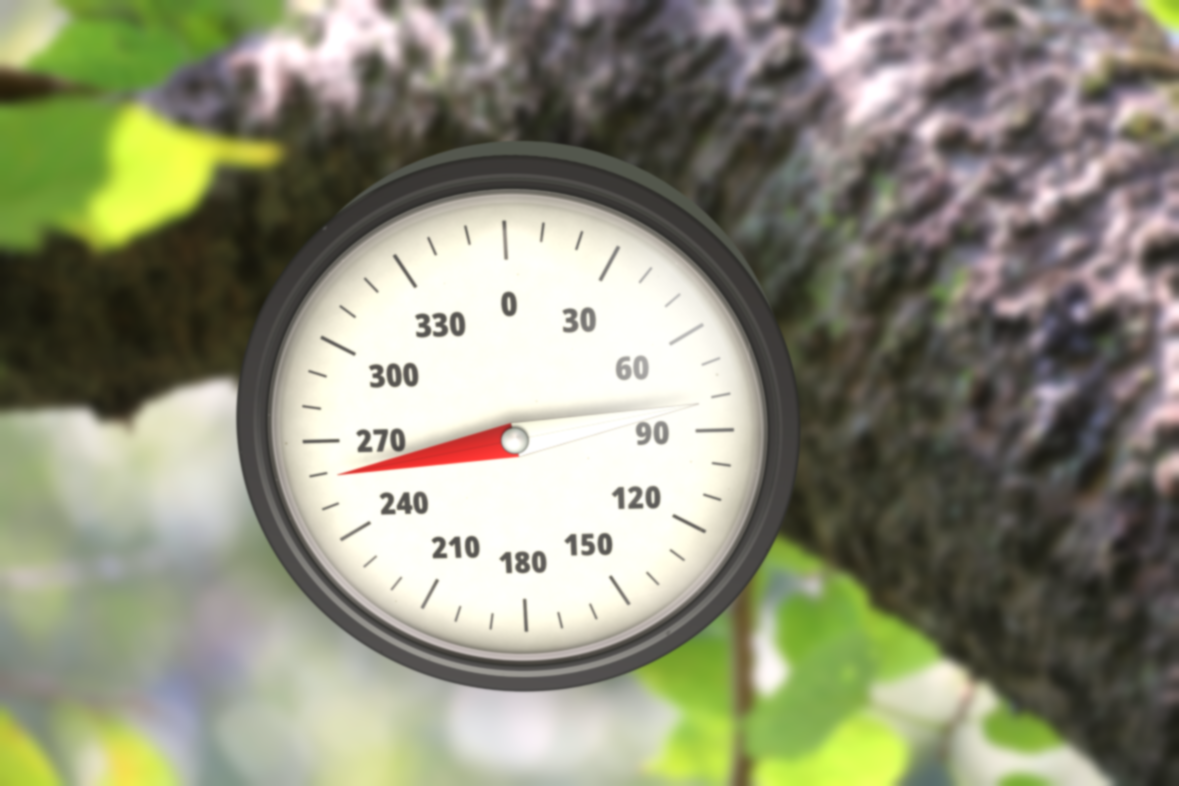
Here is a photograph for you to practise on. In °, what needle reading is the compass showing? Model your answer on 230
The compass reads 260
